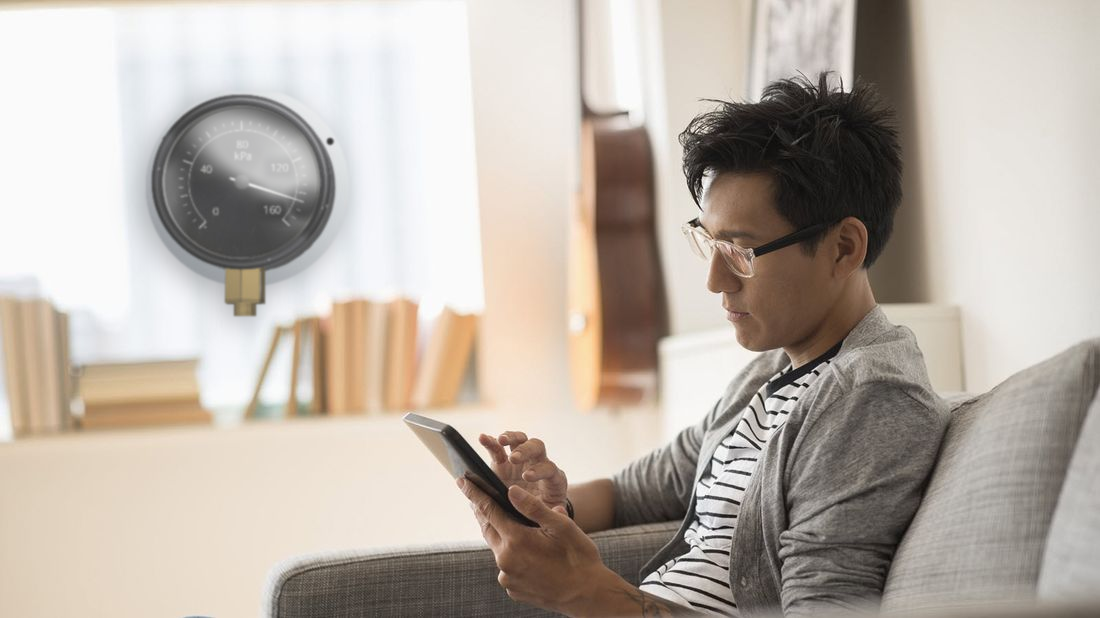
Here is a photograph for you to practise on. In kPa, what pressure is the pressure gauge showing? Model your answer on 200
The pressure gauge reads 145
